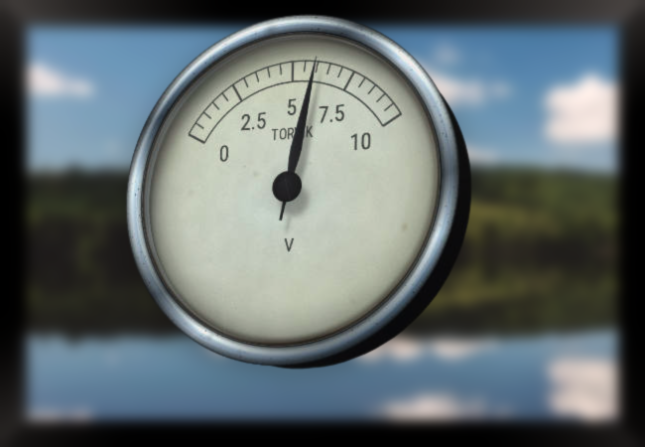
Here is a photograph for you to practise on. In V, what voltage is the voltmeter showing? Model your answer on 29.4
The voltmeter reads 6
